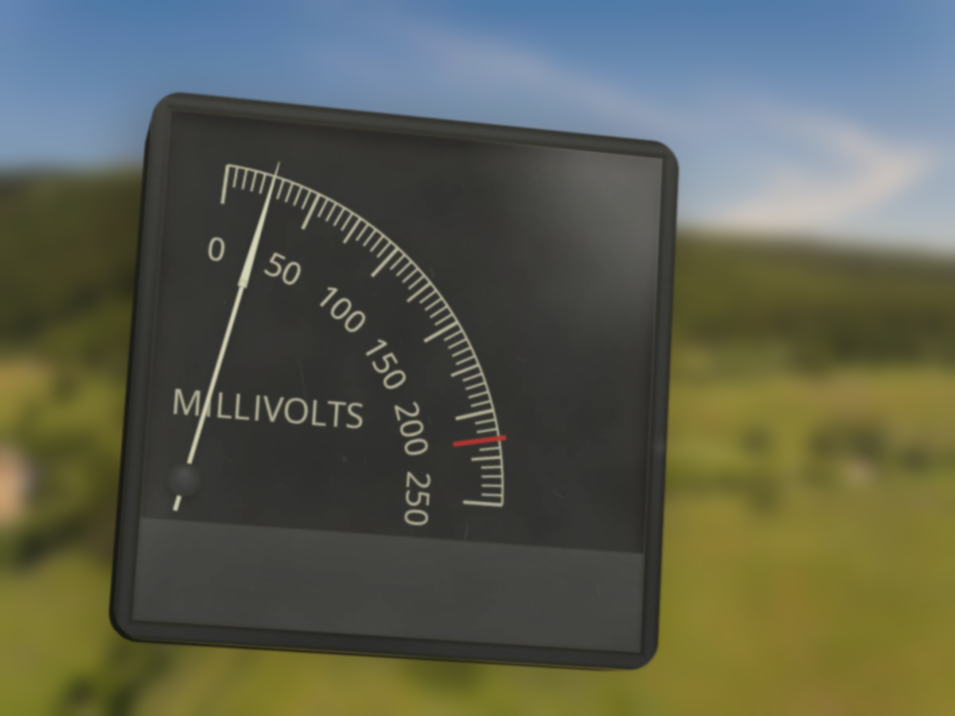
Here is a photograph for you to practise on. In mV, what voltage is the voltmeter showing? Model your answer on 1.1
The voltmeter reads 25
